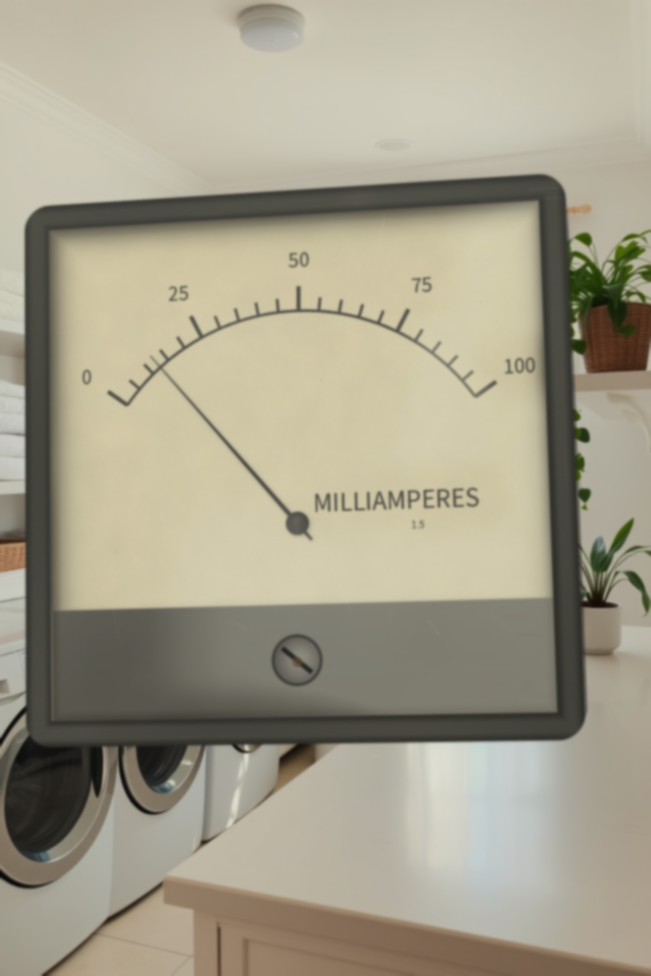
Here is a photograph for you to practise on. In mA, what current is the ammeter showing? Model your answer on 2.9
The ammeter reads 12.5
